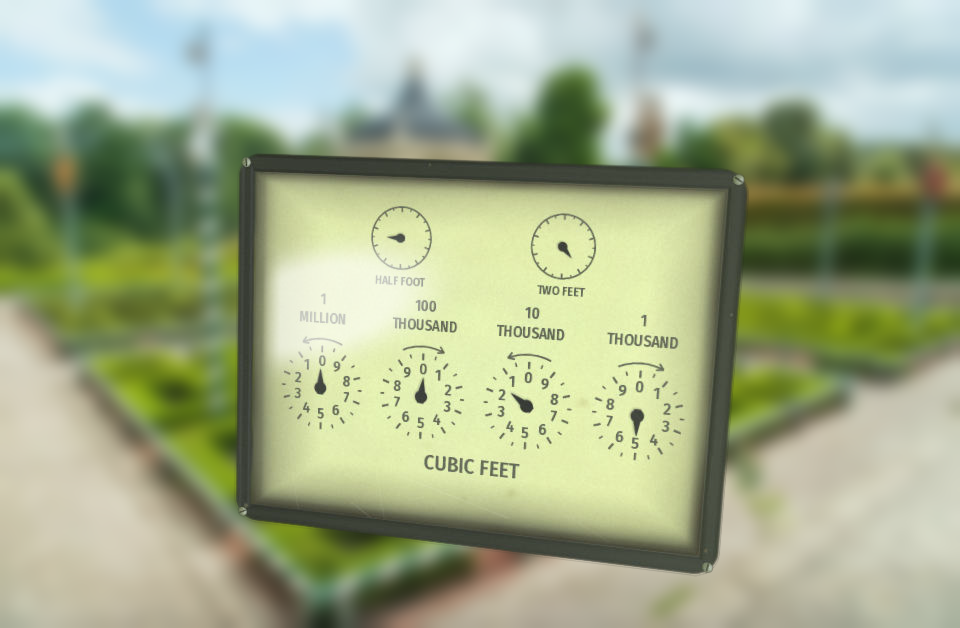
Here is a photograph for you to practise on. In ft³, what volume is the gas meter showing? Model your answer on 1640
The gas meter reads 1500
